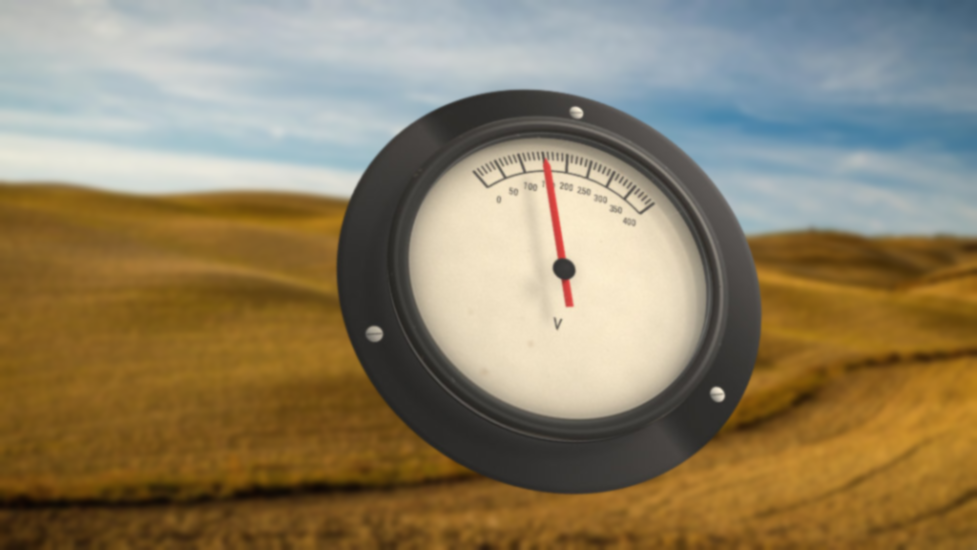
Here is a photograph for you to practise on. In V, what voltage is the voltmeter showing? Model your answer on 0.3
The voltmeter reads 150
